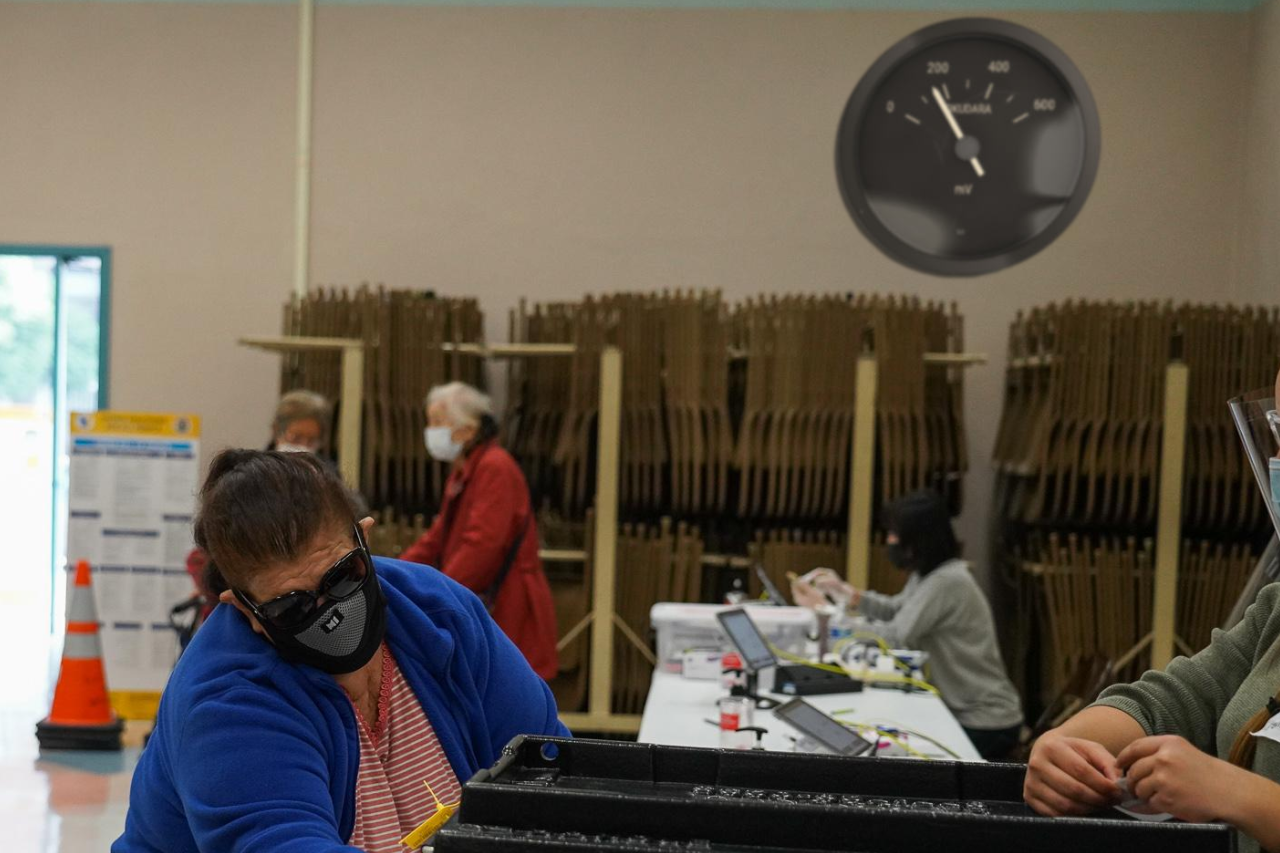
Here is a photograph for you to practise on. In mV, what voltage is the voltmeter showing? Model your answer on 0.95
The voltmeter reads 150
